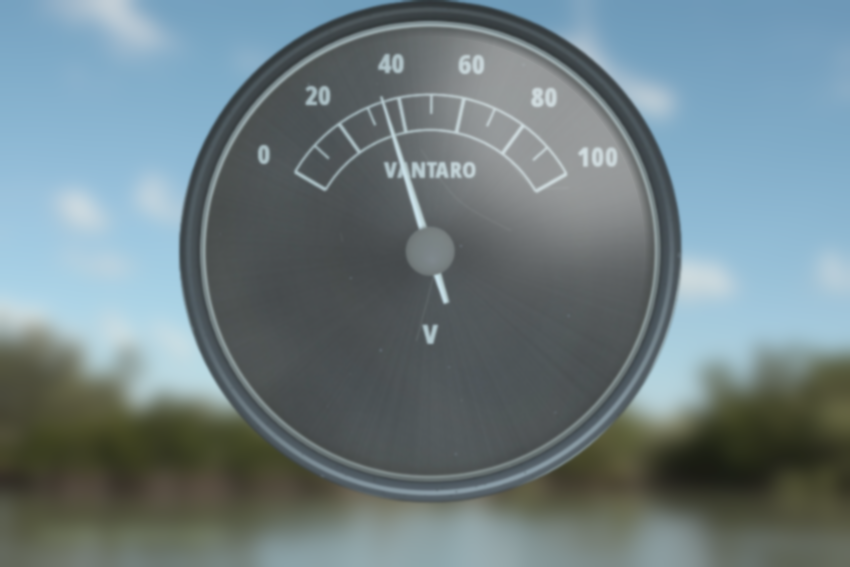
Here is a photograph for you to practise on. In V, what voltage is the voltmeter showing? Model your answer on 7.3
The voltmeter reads 35
